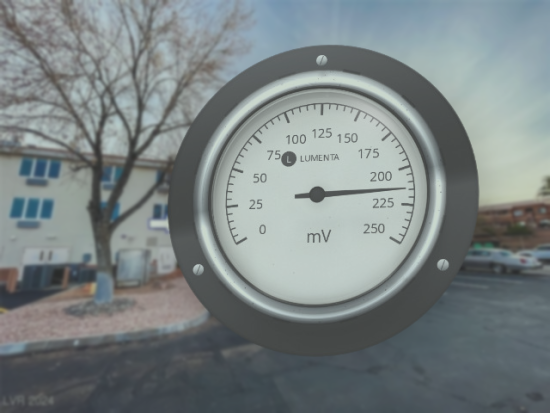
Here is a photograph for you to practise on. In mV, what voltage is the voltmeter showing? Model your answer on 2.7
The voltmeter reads 215
